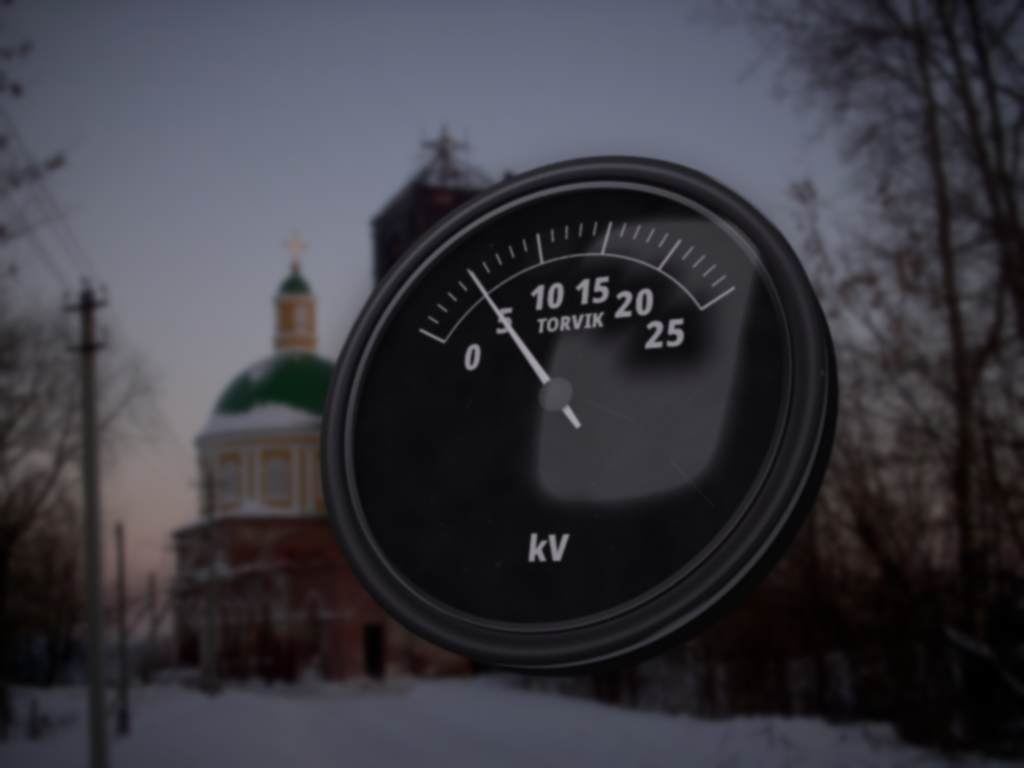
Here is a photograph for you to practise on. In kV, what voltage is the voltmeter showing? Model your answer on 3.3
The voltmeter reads 5
